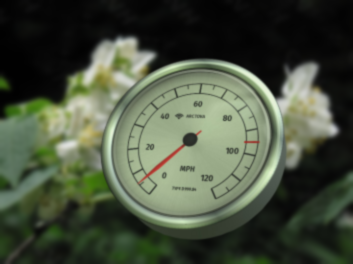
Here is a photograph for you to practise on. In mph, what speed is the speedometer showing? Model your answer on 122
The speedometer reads 5
